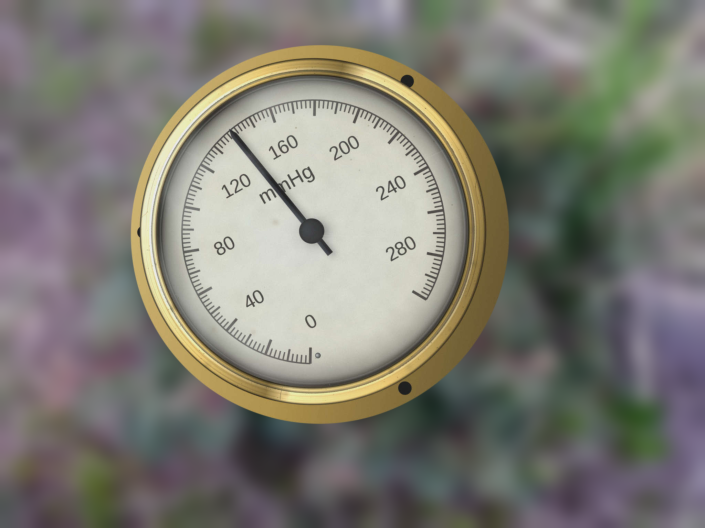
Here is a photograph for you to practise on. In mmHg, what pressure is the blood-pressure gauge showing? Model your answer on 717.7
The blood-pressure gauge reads 140
